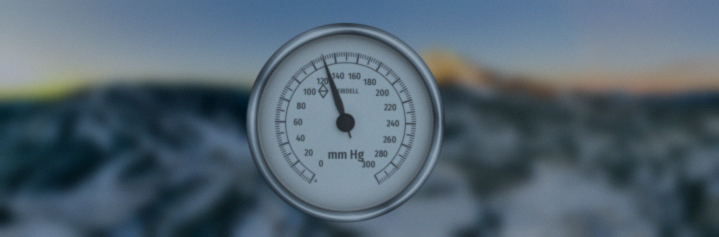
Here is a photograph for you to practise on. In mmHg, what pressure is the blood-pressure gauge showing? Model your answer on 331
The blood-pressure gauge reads 130
